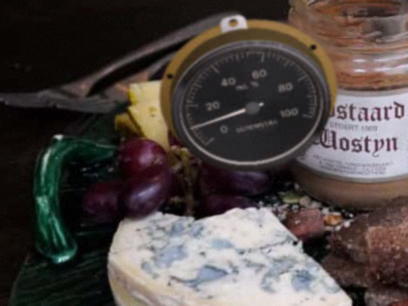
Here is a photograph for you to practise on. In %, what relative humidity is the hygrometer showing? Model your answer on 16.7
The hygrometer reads 10
